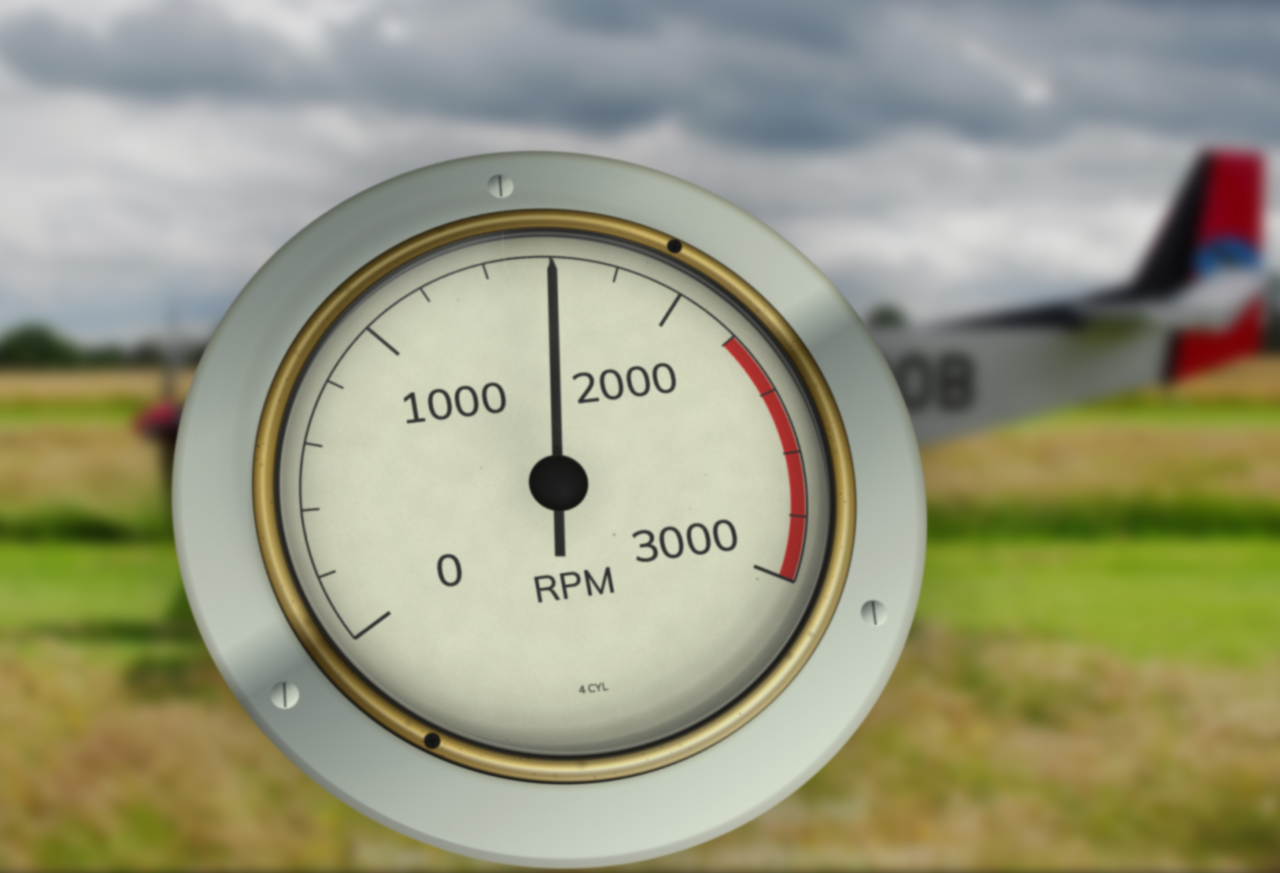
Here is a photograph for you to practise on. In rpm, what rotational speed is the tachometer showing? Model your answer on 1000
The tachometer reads 1600
